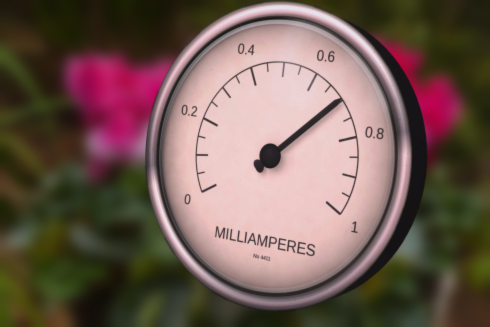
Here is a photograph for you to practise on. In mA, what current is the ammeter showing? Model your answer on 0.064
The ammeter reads 0.7
